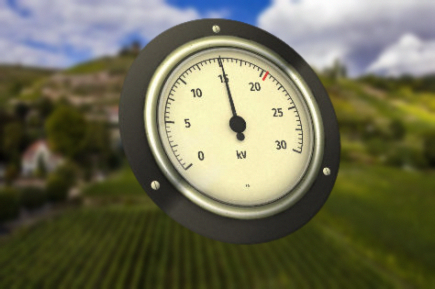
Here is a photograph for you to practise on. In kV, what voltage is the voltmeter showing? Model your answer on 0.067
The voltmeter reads 15
